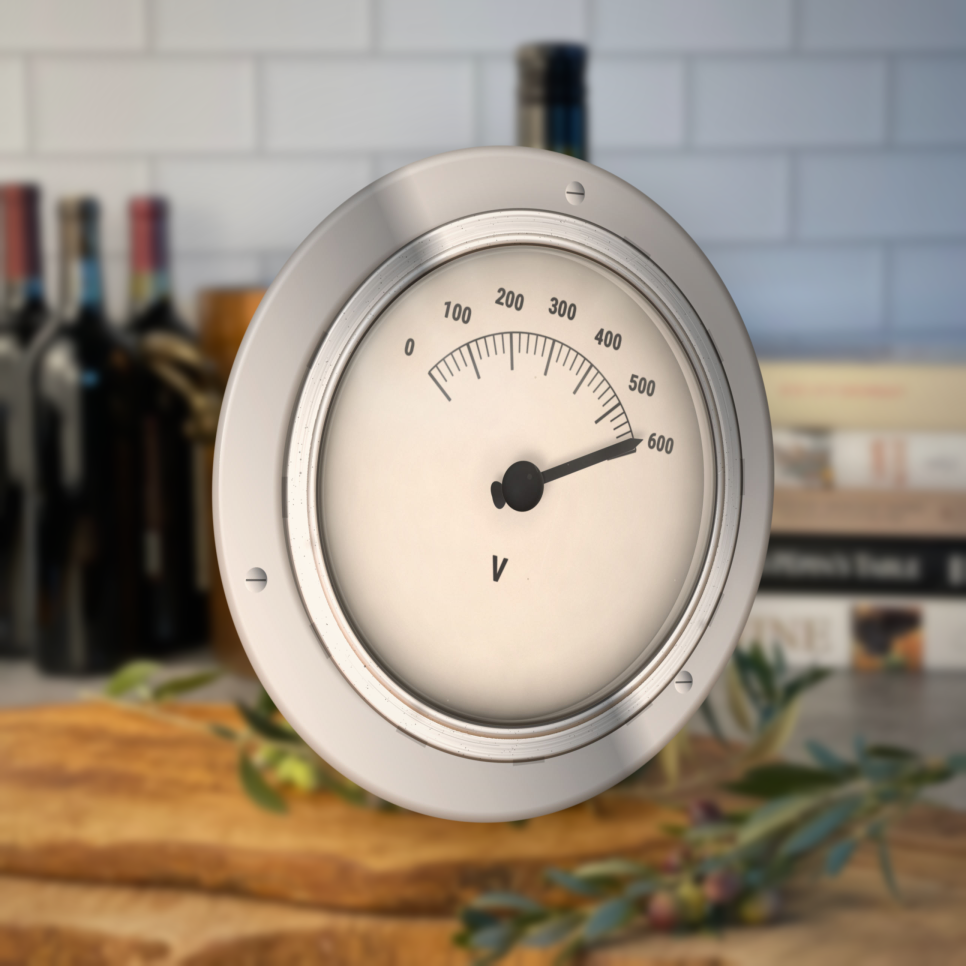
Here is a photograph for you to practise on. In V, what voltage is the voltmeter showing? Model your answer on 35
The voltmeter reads 580
